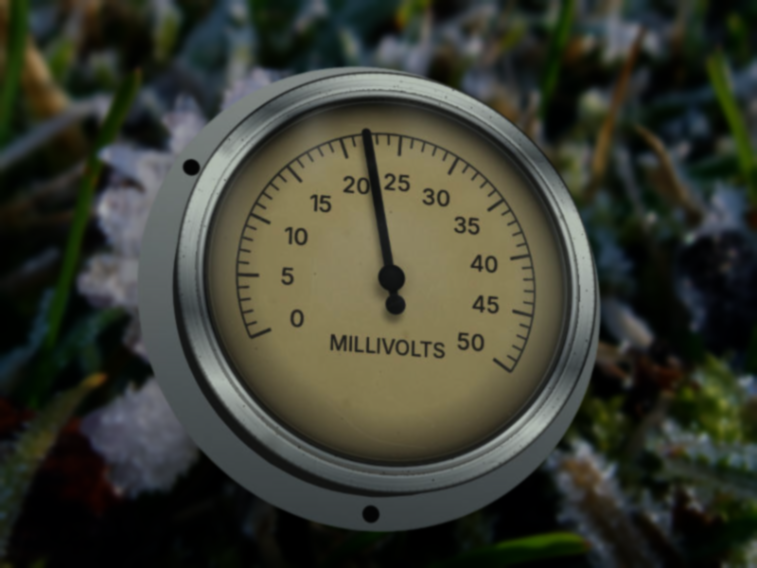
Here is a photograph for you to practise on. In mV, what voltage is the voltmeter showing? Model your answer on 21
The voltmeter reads 22
